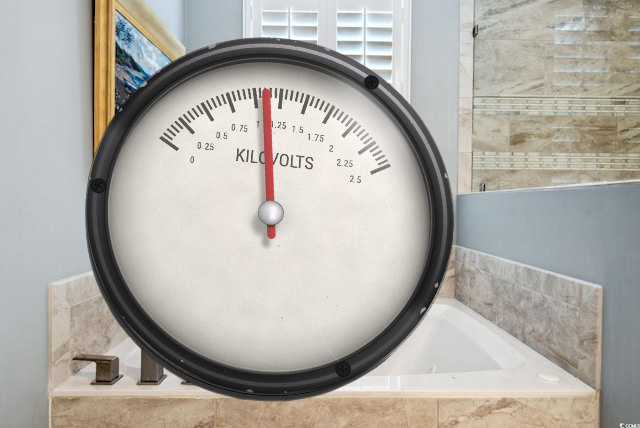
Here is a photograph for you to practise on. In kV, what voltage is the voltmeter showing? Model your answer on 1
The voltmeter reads 1.1
